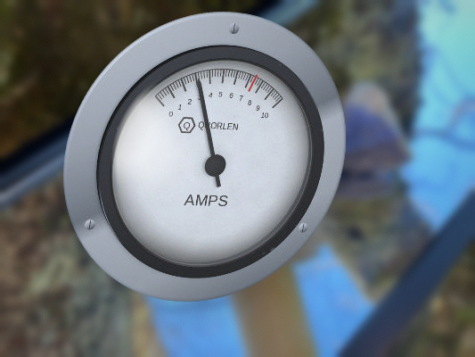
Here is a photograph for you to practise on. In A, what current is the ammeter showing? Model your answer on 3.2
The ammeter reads 3
